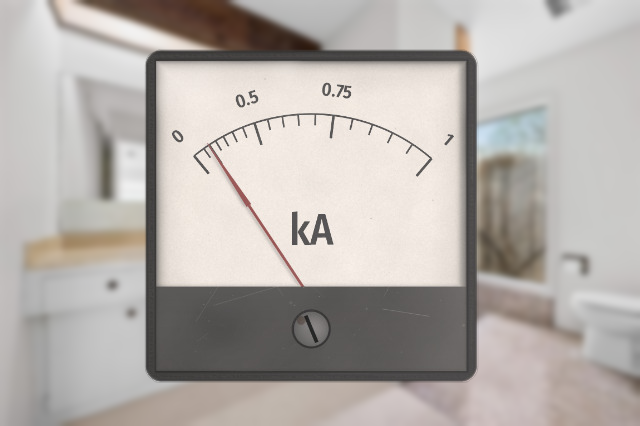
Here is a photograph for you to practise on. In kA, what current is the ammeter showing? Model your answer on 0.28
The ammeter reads 0.25
